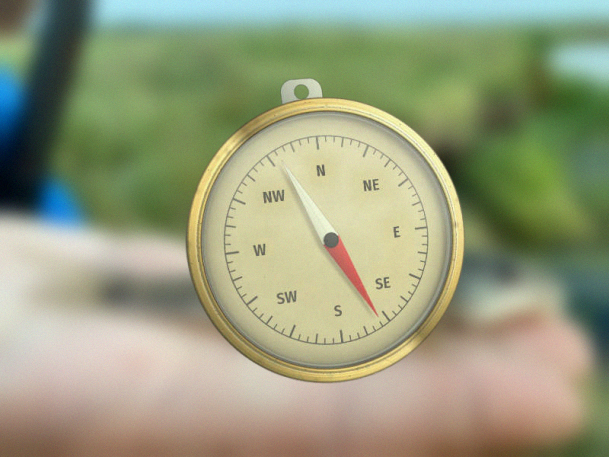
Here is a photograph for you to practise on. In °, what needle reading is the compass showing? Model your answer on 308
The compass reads 155
